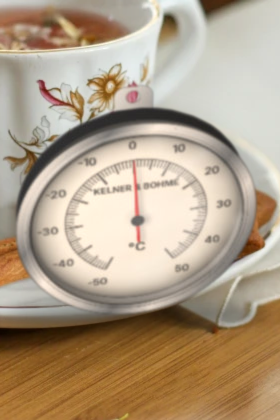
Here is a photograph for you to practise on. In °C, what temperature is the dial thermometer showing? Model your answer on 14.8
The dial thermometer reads 0
